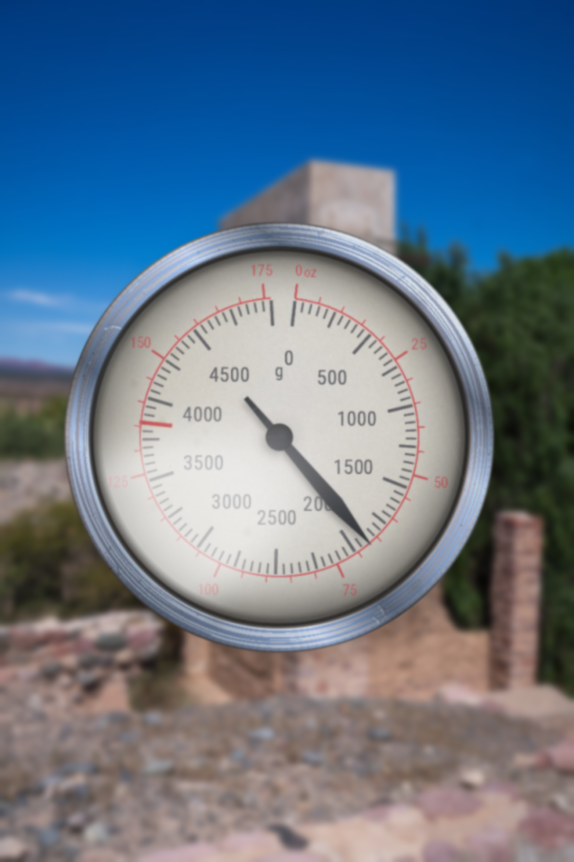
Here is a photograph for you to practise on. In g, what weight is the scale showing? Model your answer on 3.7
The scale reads 1900
